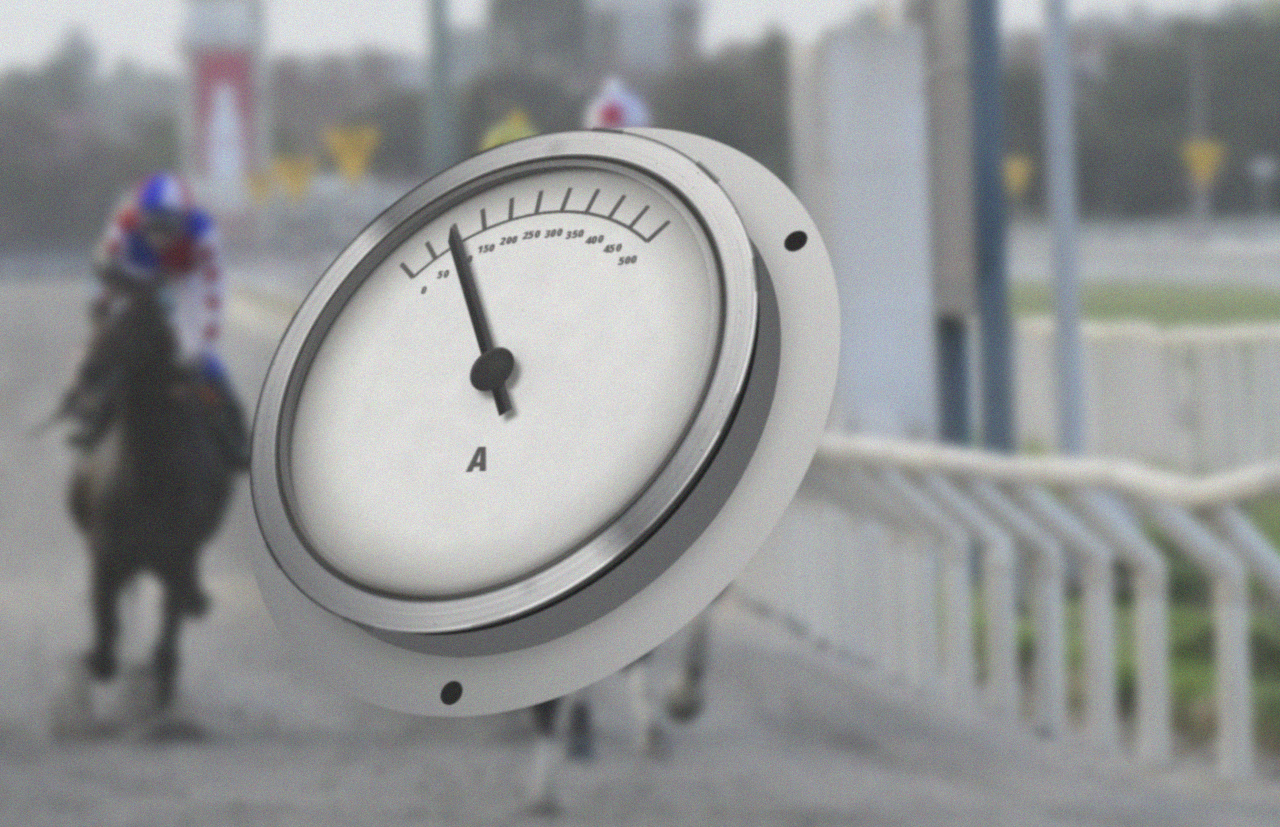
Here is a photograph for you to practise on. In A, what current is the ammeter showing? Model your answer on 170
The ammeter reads 100
